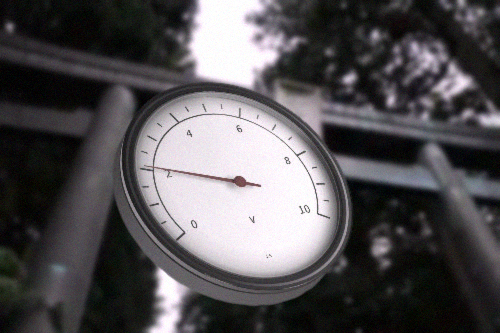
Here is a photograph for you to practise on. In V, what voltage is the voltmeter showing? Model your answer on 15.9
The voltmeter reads 2
